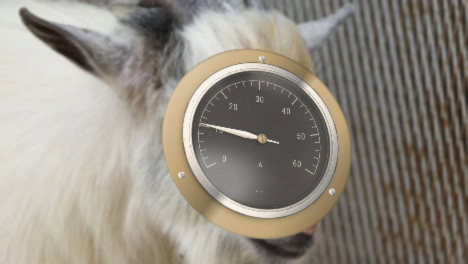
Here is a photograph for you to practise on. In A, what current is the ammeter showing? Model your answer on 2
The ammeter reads 10
